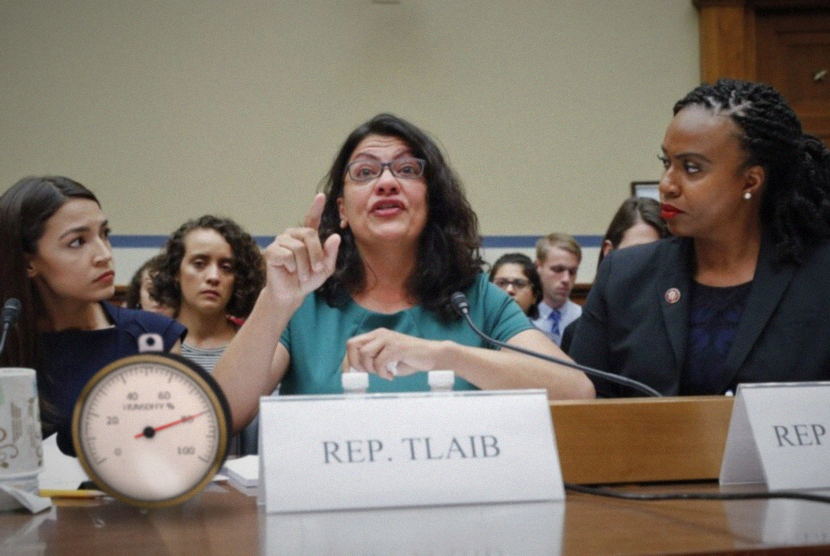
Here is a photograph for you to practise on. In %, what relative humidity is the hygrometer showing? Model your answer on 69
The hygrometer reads 80
